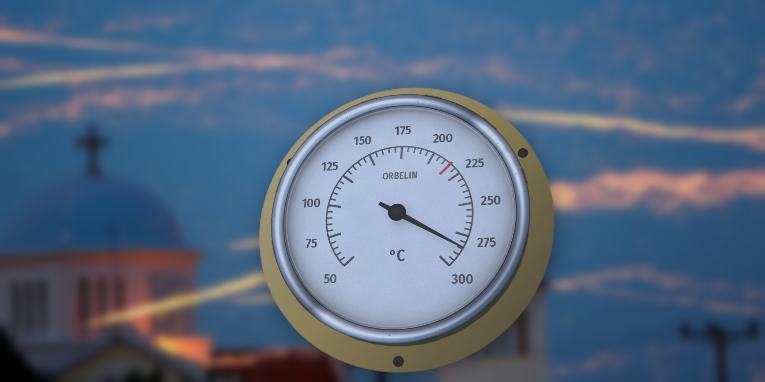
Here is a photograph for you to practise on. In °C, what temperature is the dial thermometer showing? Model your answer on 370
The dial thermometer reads 285
